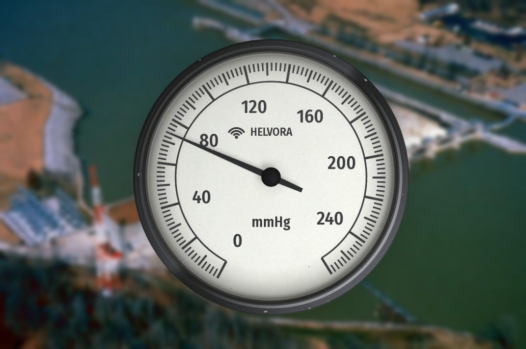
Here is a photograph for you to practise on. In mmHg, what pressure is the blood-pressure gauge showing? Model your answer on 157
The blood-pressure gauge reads 74
